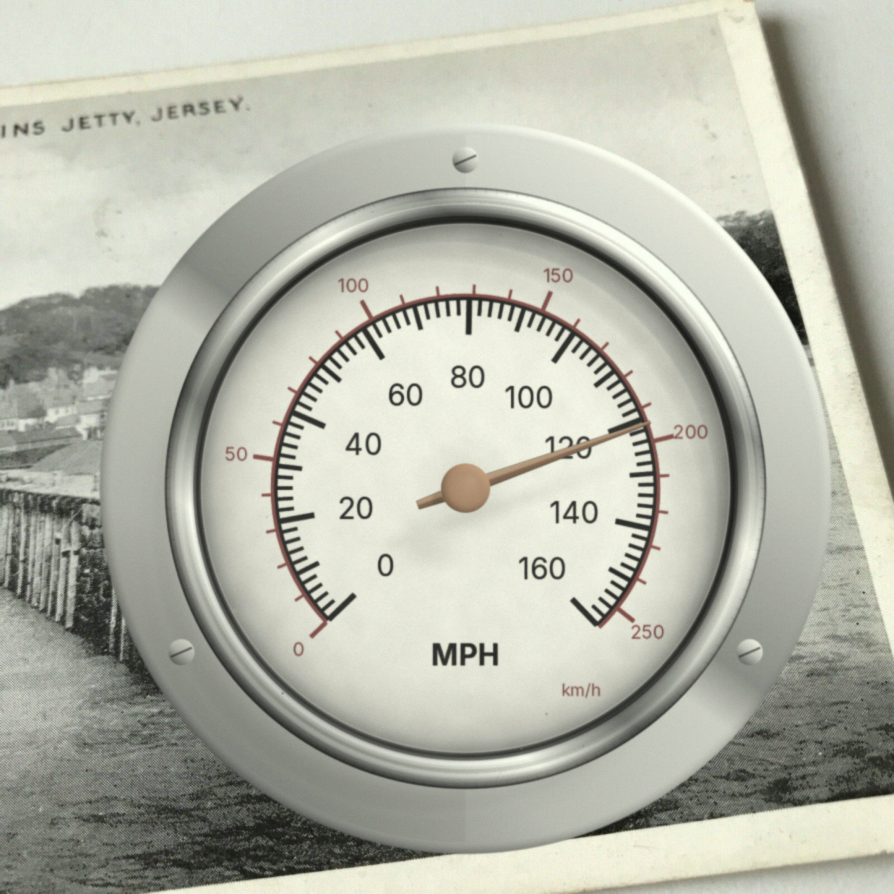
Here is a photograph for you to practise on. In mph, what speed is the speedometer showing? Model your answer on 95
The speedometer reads 121
